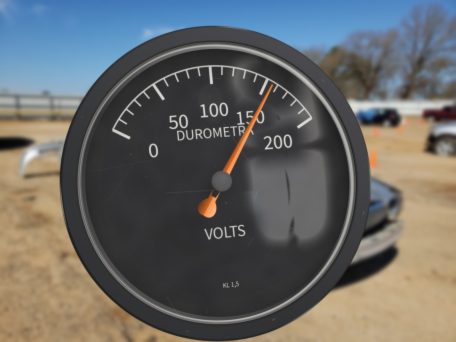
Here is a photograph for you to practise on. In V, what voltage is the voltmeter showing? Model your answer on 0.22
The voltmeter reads 155
